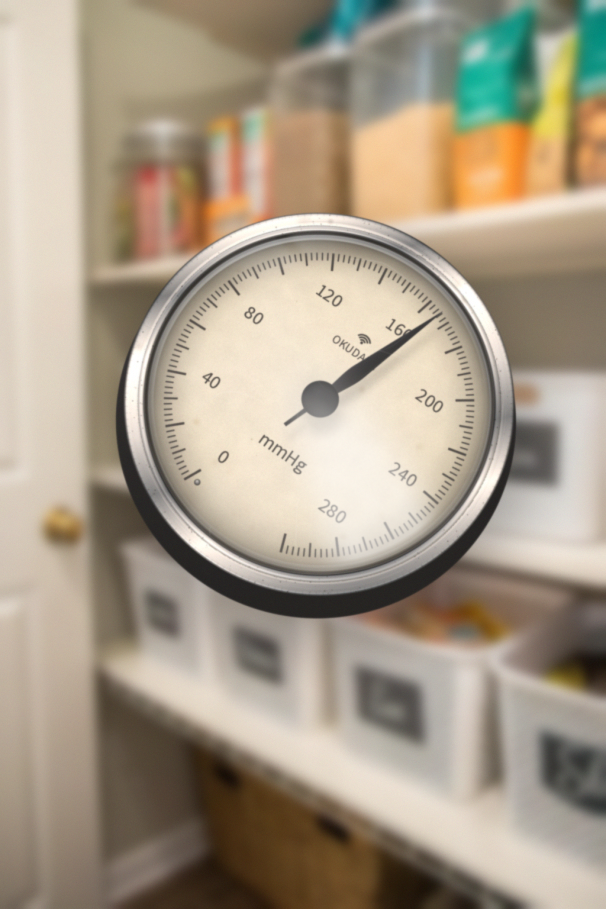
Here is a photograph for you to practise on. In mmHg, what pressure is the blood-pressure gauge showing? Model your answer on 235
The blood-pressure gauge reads 166
